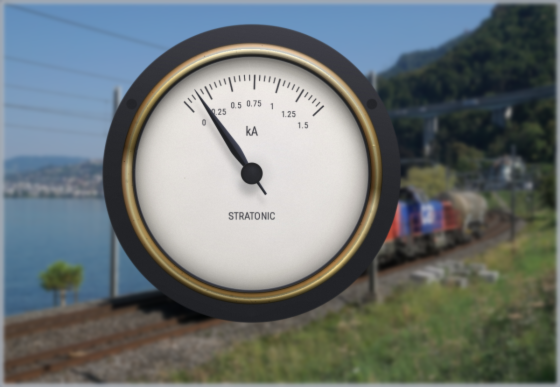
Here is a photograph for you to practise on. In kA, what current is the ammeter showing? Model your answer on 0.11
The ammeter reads 0.15
